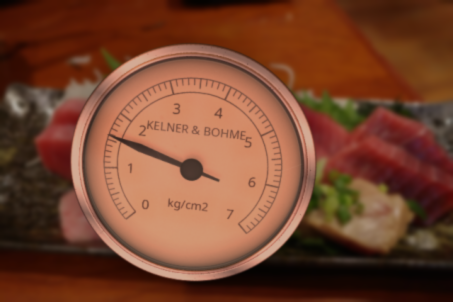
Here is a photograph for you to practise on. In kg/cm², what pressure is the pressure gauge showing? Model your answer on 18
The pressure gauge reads 1.6
